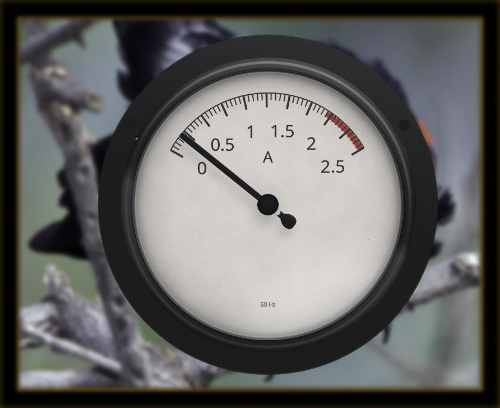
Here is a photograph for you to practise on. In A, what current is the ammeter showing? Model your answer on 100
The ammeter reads 0.2
